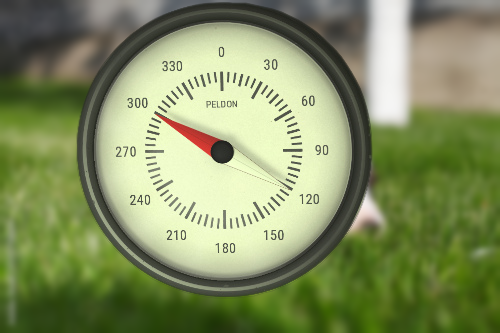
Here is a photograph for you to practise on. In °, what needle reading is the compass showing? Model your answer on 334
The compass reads 300
